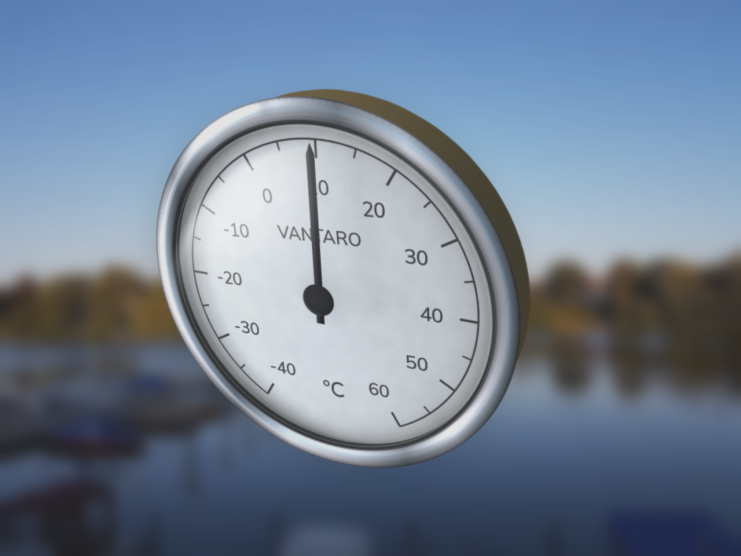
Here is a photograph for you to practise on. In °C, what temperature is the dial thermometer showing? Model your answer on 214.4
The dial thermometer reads 10
